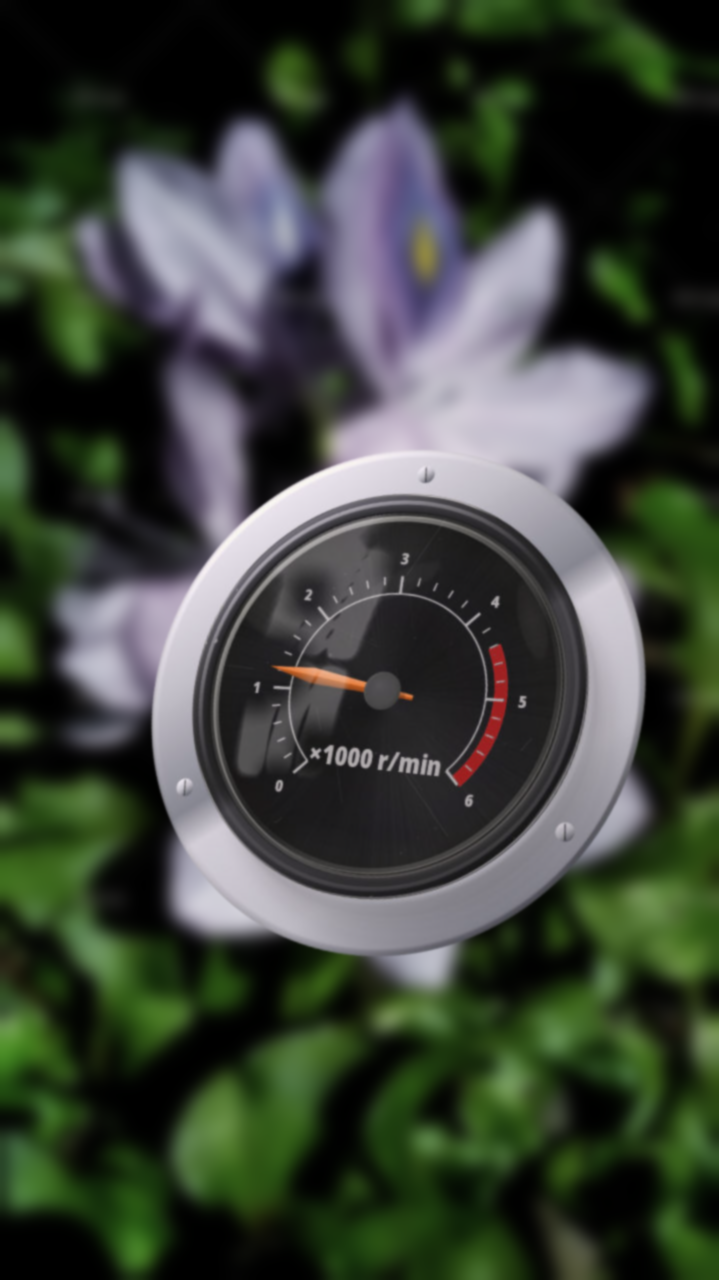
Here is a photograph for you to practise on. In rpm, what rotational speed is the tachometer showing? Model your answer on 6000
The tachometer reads 1200
